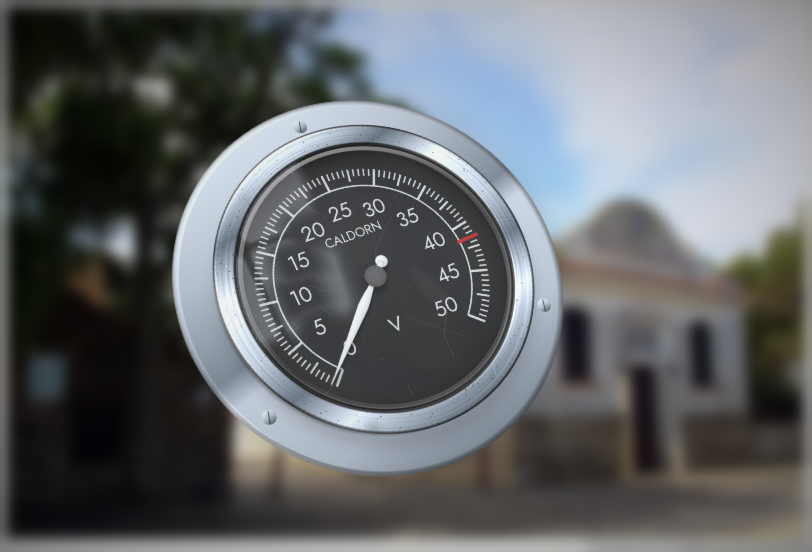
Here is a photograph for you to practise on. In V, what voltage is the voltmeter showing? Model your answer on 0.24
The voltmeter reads 0.5
